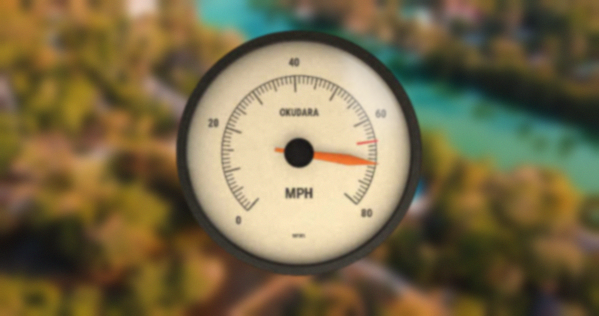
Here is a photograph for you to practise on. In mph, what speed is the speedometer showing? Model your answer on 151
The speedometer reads 70
